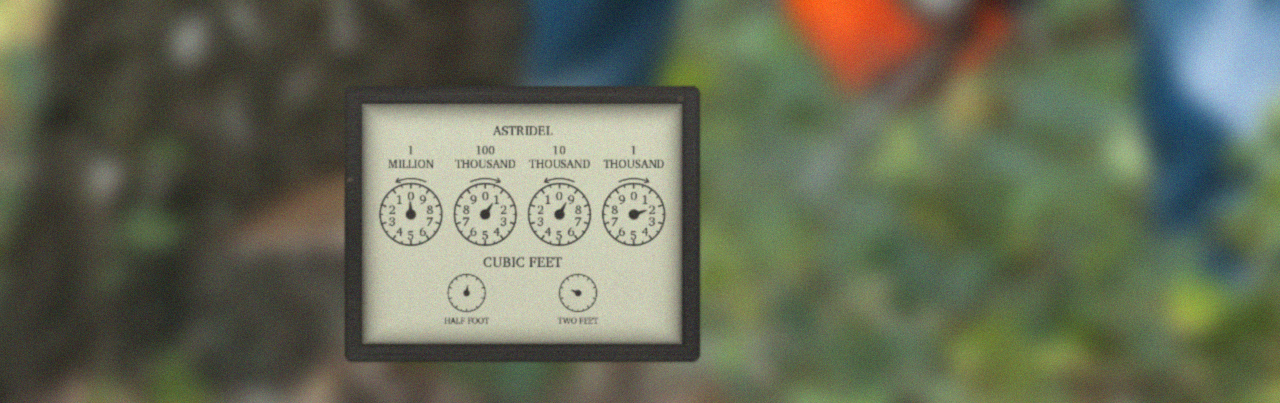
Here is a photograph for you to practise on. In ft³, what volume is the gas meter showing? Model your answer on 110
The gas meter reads 9200
